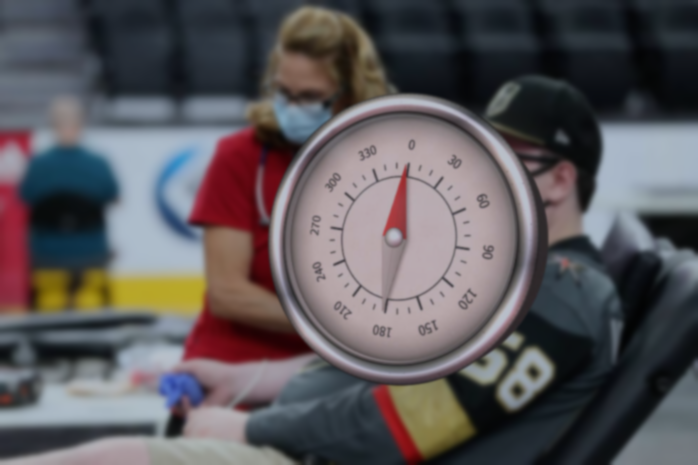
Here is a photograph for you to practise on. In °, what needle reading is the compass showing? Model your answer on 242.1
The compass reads 0
